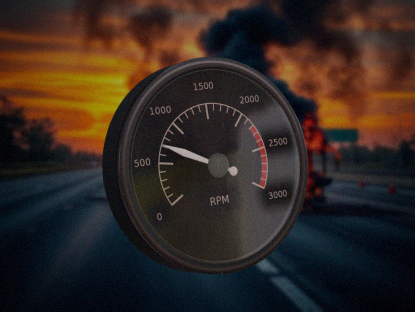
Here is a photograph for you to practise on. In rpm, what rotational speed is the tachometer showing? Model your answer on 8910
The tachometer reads 700
